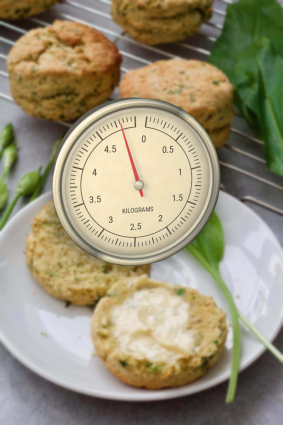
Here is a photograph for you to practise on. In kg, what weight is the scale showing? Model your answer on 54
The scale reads 4.8
